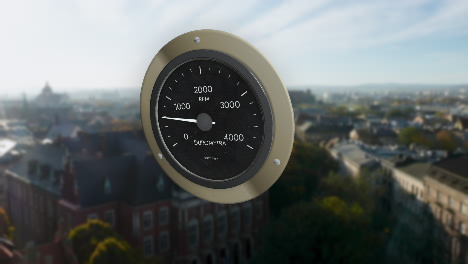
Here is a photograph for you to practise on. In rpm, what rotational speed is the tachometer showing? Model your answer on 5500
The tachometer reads 600
